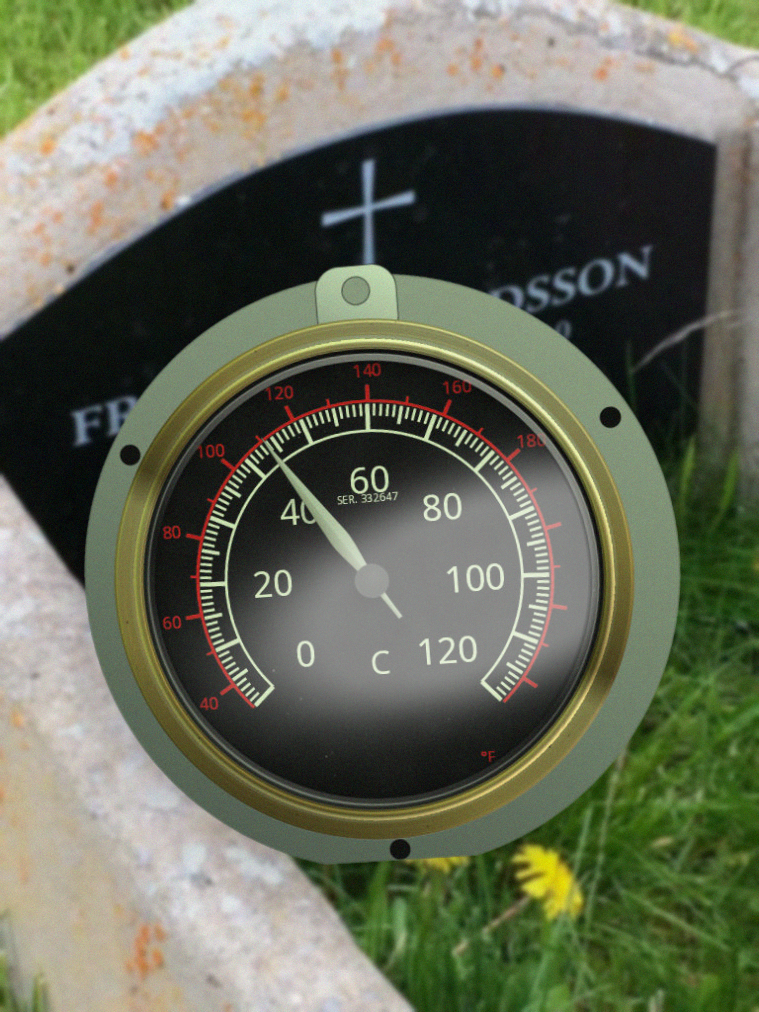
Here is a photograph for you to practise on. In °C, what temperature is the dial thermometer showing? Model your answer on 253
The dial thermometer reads 44
